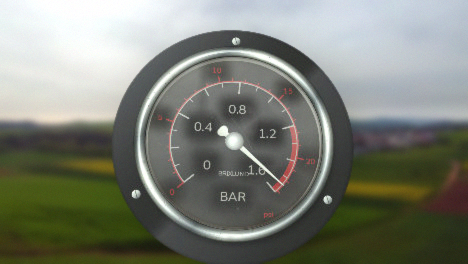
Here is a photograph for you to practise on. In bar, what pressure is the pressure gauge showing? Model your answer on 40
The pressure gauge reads 1.55
